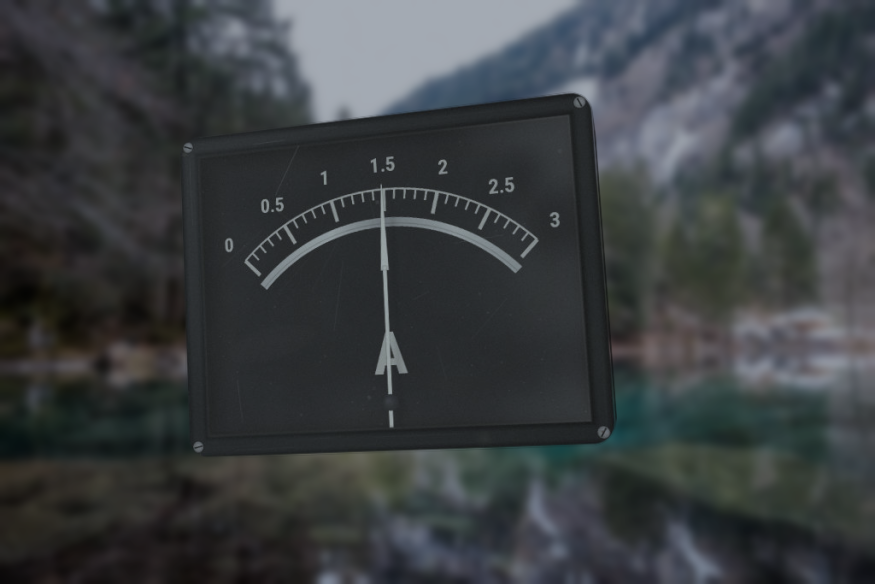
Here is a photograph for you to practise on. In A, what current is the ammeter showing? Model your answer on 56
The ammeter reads 1.5
